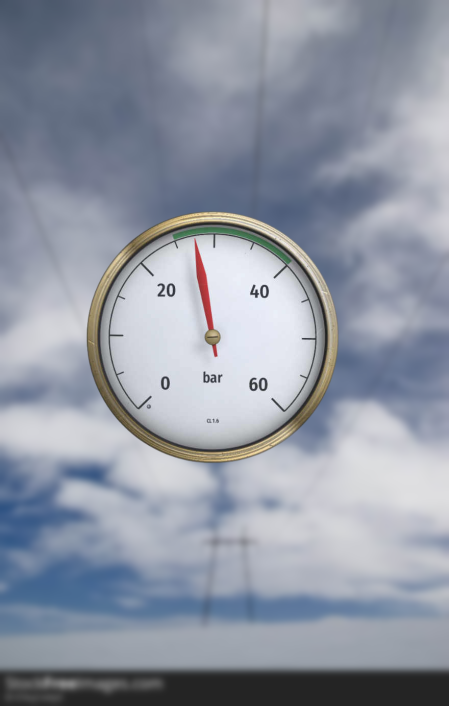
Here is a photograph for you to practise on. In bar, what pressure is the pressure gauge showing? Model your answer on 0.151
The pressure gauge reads 27.5
